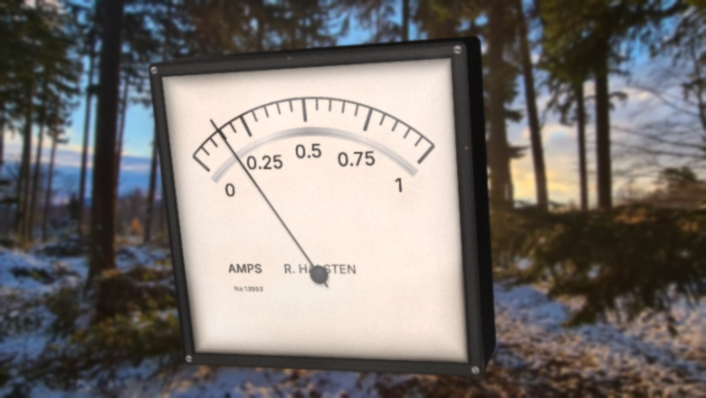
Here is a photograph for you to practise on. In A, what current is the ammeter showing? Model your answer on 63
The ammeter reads 0.15
